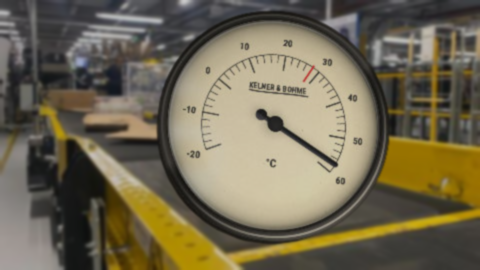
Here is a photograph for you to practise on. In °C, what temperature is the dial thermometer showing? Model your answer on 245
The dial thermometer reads 58
